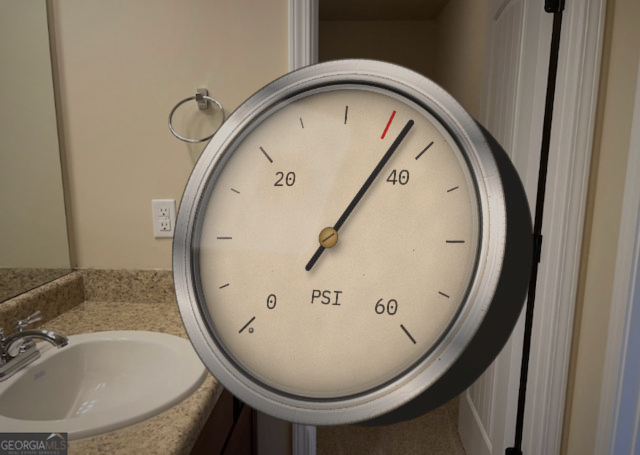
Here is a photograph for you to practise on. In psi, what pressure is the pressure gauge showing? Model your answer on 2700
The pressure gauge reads 37.5
